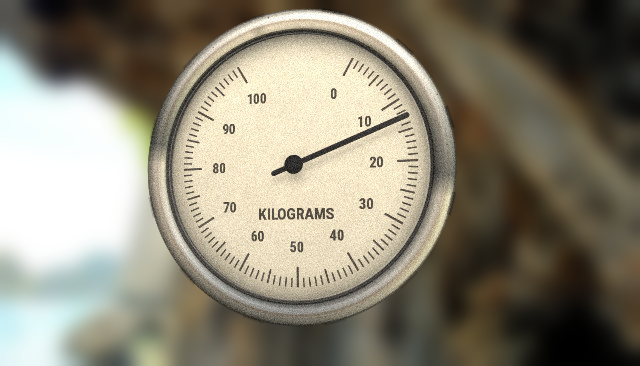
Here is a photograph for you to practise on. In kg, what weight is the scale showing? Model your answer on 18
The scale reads 13
